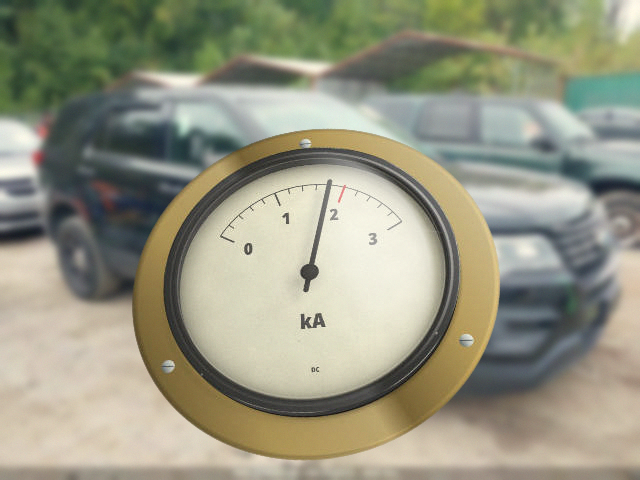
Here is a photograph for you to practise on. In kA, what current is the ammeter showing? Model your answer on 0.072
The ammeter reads 1.8
